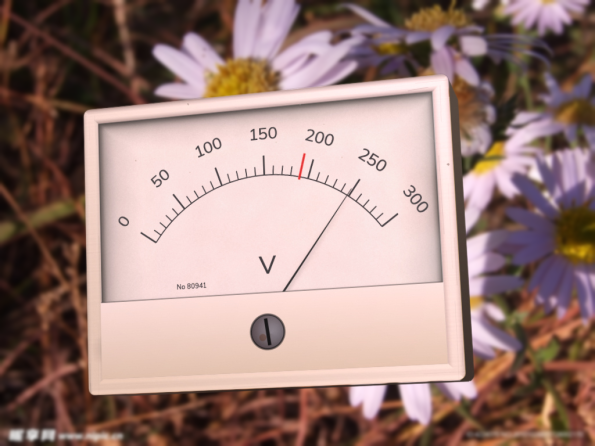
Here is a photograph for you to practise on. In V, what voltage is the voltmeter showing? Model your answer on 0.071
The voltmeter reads 250
